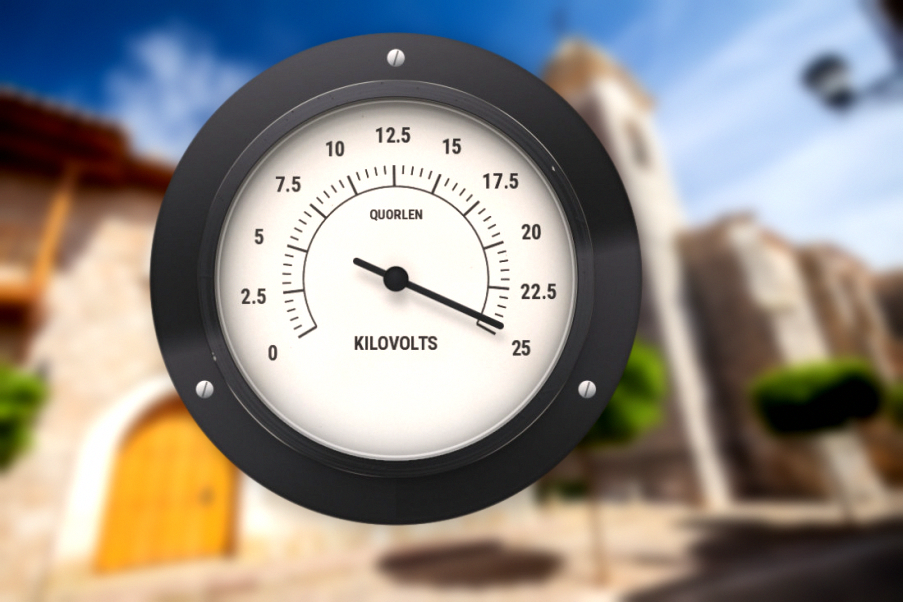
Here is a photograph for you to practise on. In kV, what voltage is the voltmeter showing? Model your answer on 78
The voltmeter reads 24.5
